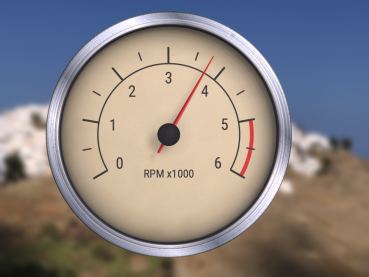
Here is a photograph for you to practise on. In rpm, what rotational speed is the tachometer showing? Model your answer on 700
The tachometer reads 3750
